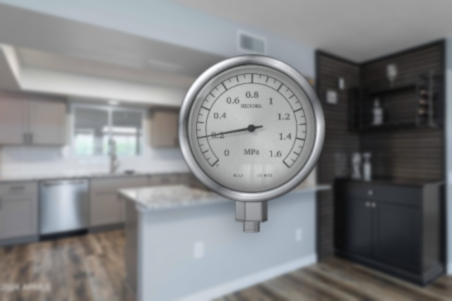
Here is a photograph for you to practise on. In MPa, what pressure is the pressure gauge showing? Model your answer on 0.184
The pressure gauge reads 0.2
